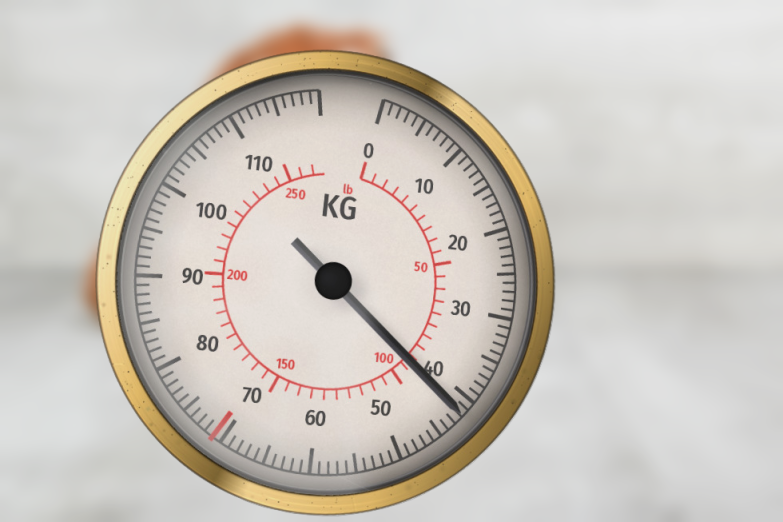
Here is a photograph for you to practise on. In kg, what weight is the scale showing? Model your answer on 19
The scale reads 42
